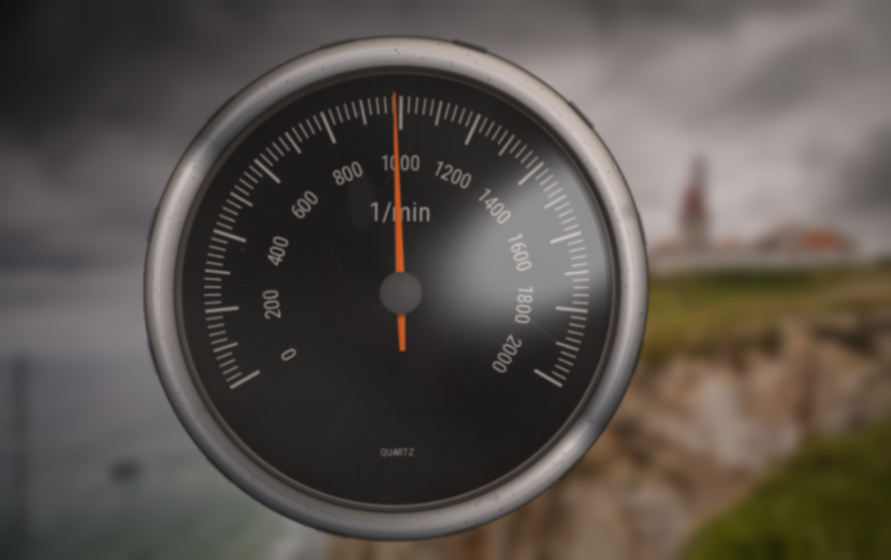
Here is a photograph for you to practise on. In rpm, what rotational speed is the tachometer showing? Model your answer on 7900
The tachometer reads 980
